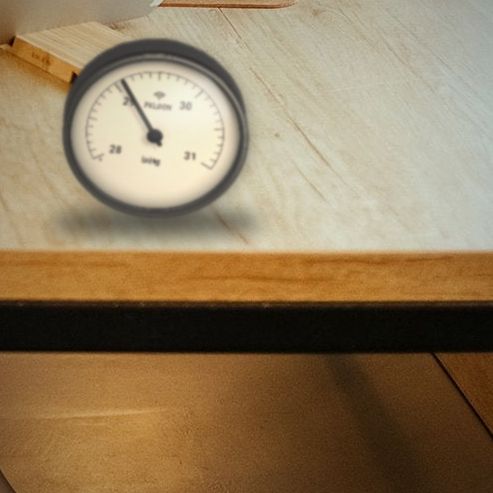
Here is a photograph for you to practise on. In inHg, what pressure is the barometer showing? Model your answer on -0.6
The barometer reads 29.1
